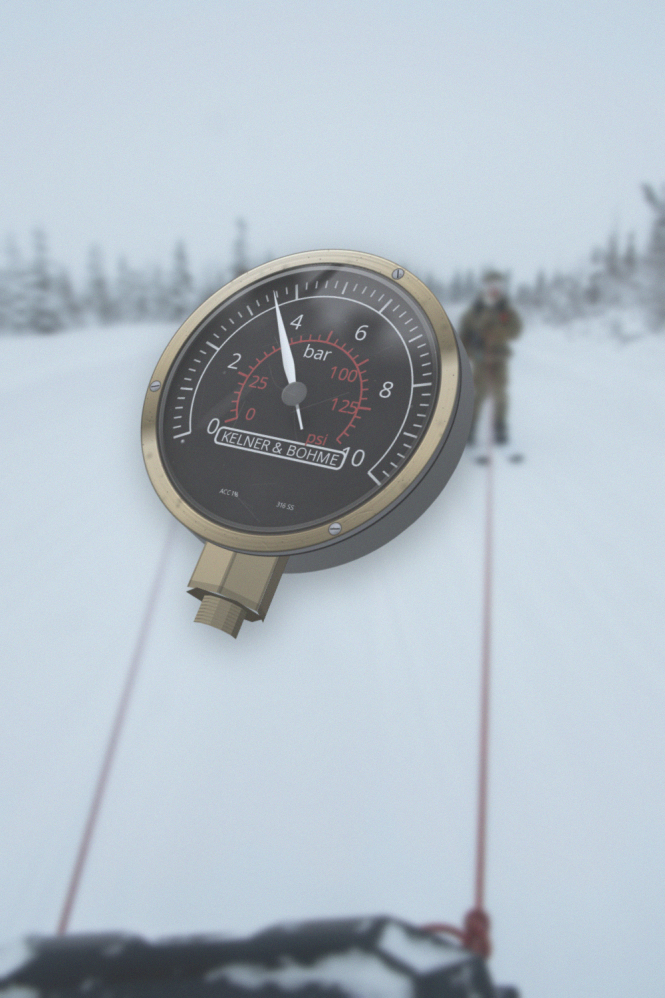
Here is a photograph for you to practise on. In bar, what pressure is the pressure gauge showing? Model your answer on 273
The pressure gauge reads 3.6
